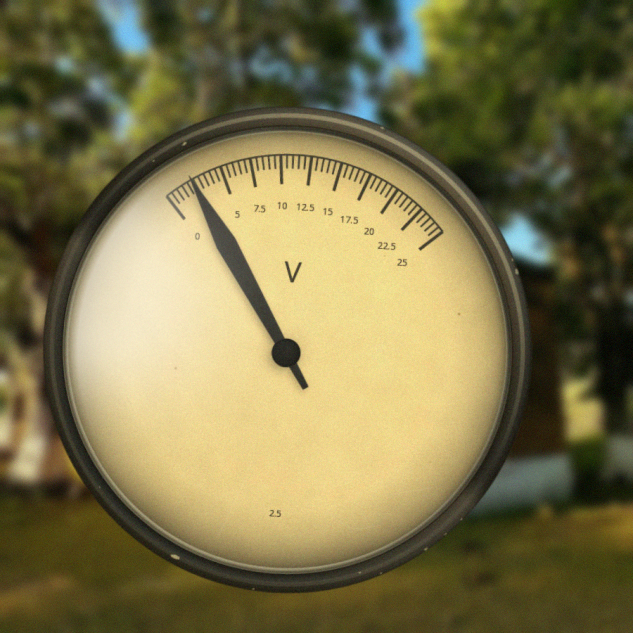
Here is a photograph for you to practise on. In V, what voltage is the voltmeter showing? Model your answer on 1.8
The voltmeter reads 2.5
